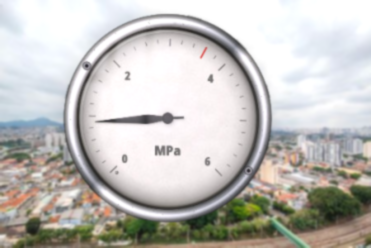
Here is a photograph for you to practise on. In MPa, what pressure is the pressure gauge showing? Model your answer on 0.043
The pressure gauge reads 0.9
